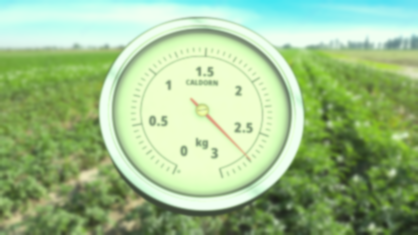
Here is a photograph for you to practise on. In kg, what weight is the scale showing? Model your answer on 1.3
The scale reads 2.75
